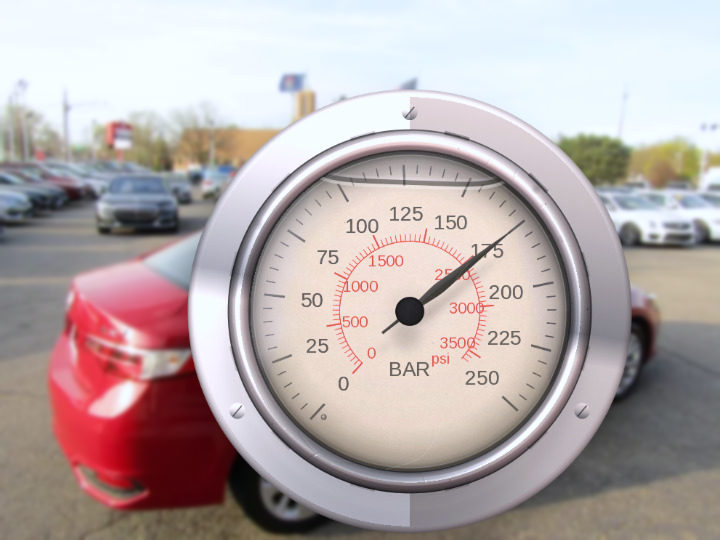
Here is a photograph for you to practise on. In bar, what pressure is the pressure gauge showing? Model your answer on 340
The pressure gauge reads 175
